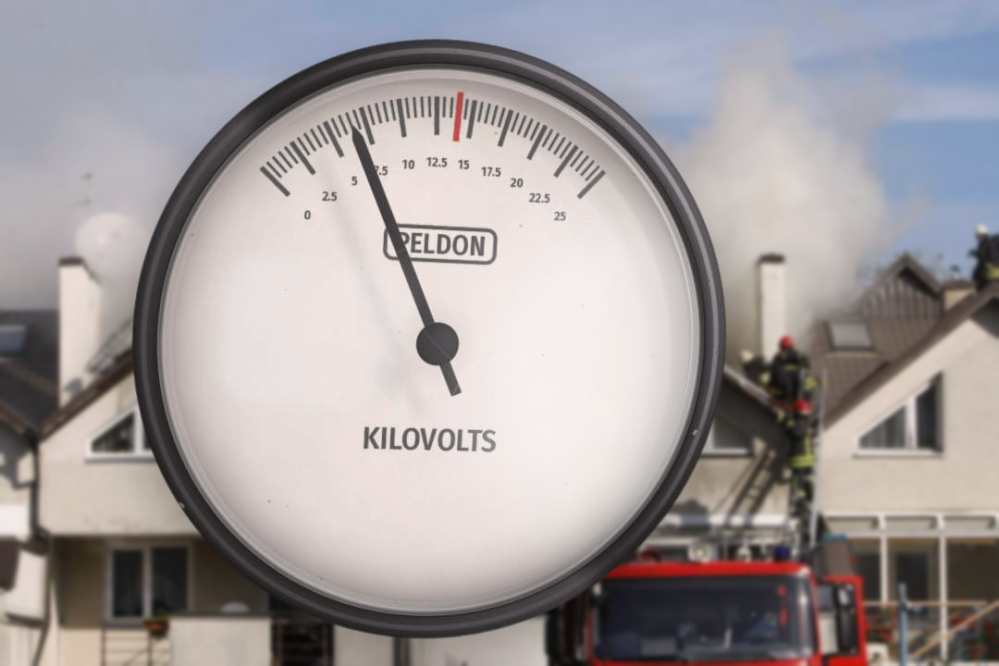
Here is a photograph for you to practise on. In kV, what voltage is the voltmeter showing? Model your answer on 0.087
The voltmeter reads 6.5
